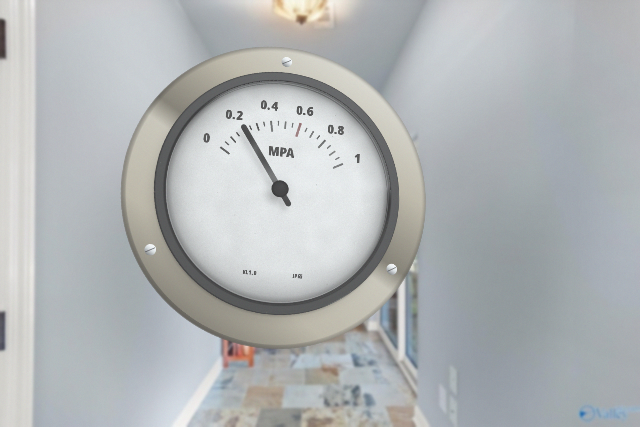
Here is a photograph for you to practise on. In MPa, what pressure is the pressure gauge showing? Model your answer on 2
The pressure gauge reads 0.2
